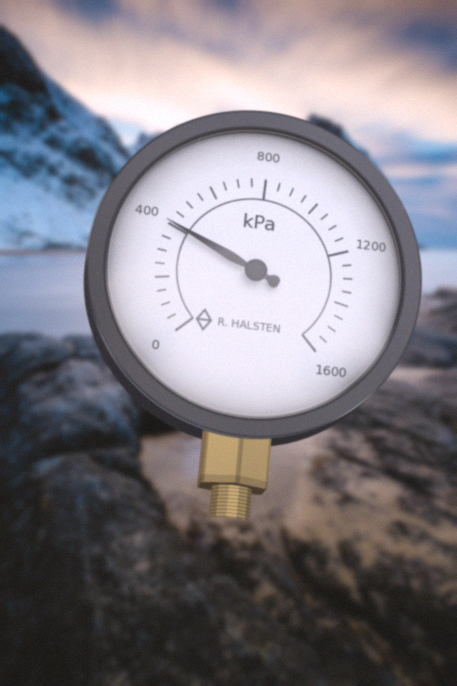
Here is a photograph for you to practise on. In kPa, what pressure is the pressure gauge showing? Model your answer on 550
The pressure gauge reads 400
